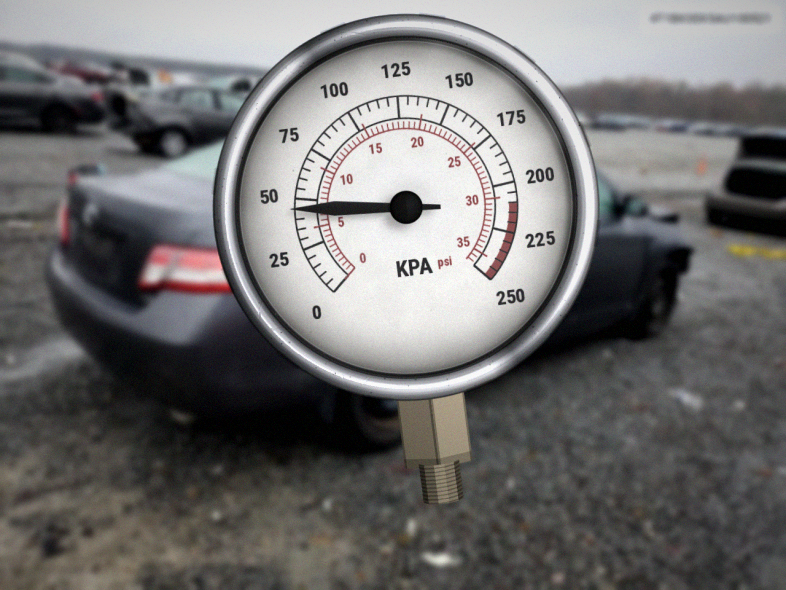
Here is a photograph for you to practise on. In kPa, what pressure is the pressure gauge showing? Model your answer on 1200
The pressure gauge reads 45
